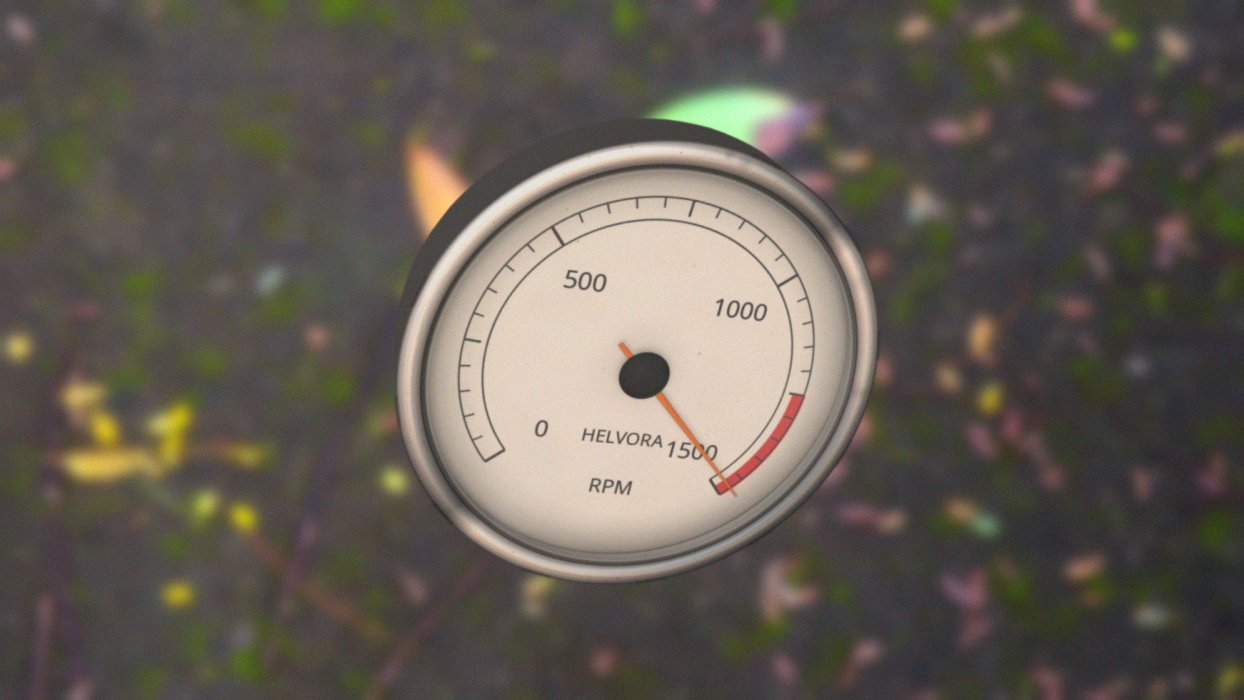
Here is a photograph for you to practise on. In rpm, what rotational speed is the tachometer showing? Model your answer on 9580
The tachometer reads 1475
